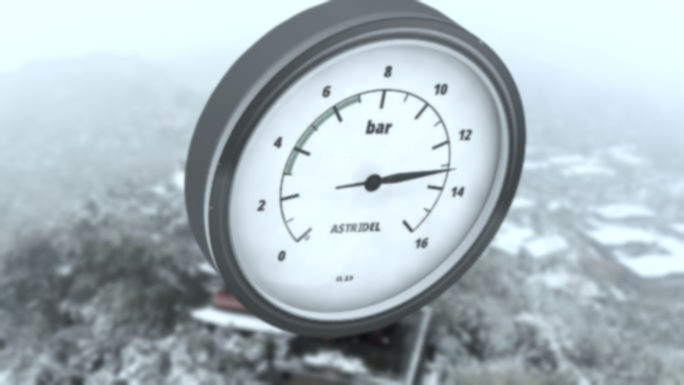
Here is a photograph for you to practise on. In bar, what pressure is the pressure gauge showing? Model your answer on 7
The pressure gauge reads 13
